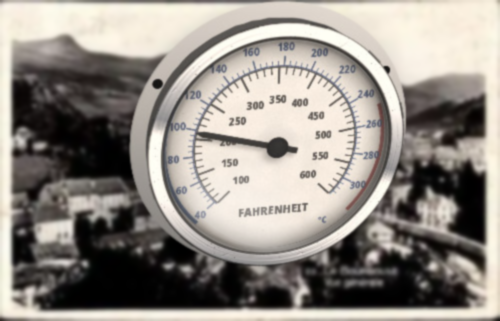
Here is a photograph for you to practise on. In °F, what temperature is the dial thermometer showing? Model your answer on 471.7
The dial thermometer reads 210
